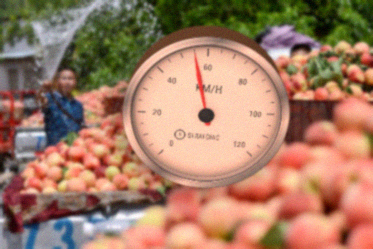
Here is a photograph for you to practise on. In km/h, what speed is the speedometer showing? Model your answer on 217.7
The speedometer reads 55
